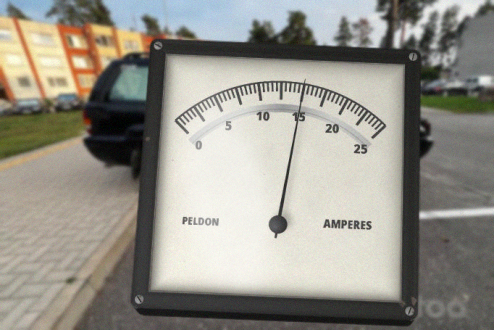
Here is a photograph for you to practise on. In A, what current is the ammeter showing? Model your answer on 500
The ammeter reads 15
